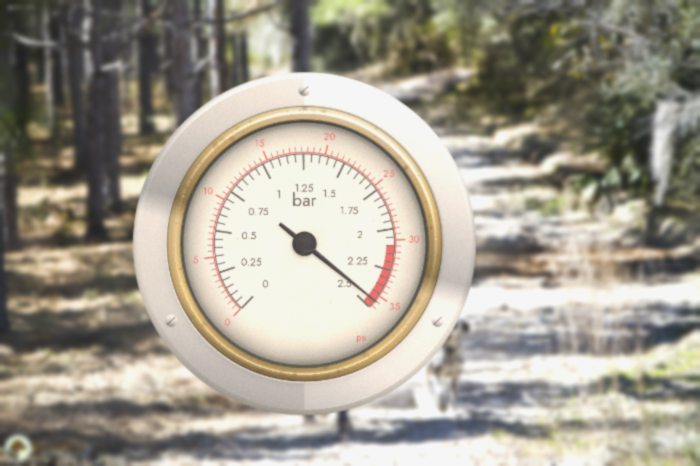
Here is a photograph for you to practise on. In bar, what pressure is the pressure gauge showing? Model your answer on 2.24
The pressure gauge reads 2.45
